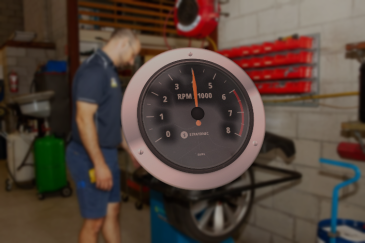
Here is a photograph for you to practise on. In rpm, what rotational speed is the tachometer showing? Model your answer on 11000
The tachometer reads 4000
